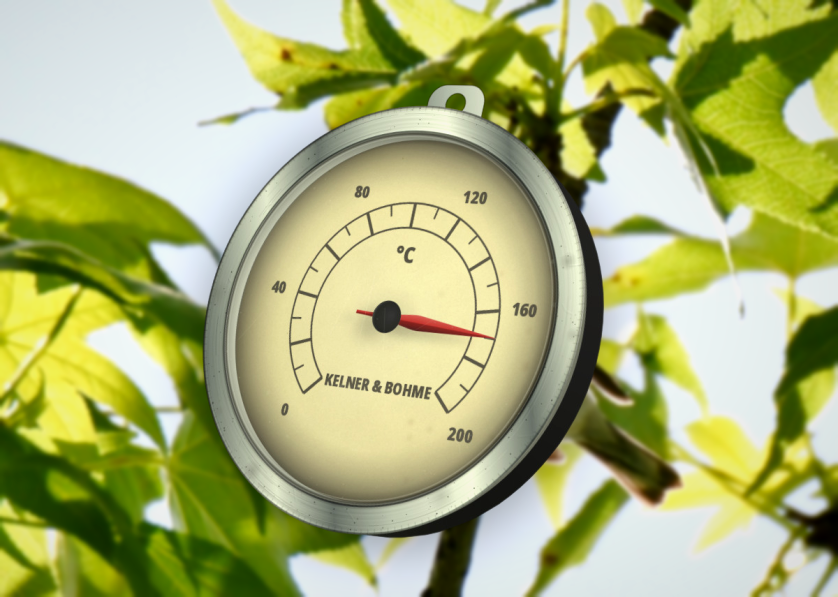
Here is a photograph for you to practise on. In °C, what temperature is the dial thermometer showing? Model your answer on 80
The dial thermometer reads 170
